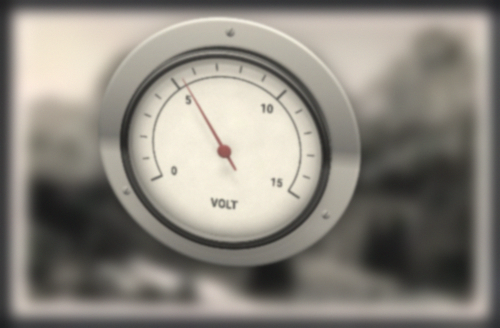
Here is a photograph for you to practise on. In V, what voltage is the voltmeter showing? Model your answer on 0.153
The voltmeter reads 5.5
